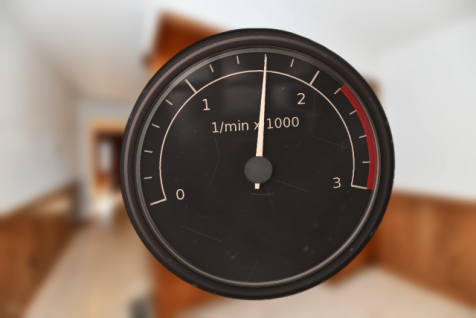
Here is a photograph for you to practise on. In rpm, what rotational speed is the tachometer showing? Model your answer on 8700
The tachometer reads 1600
